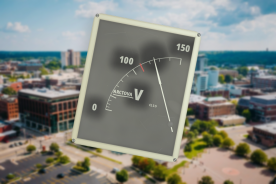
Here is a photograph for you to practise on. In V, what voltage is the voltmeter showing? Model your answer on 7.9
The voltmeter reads 125
